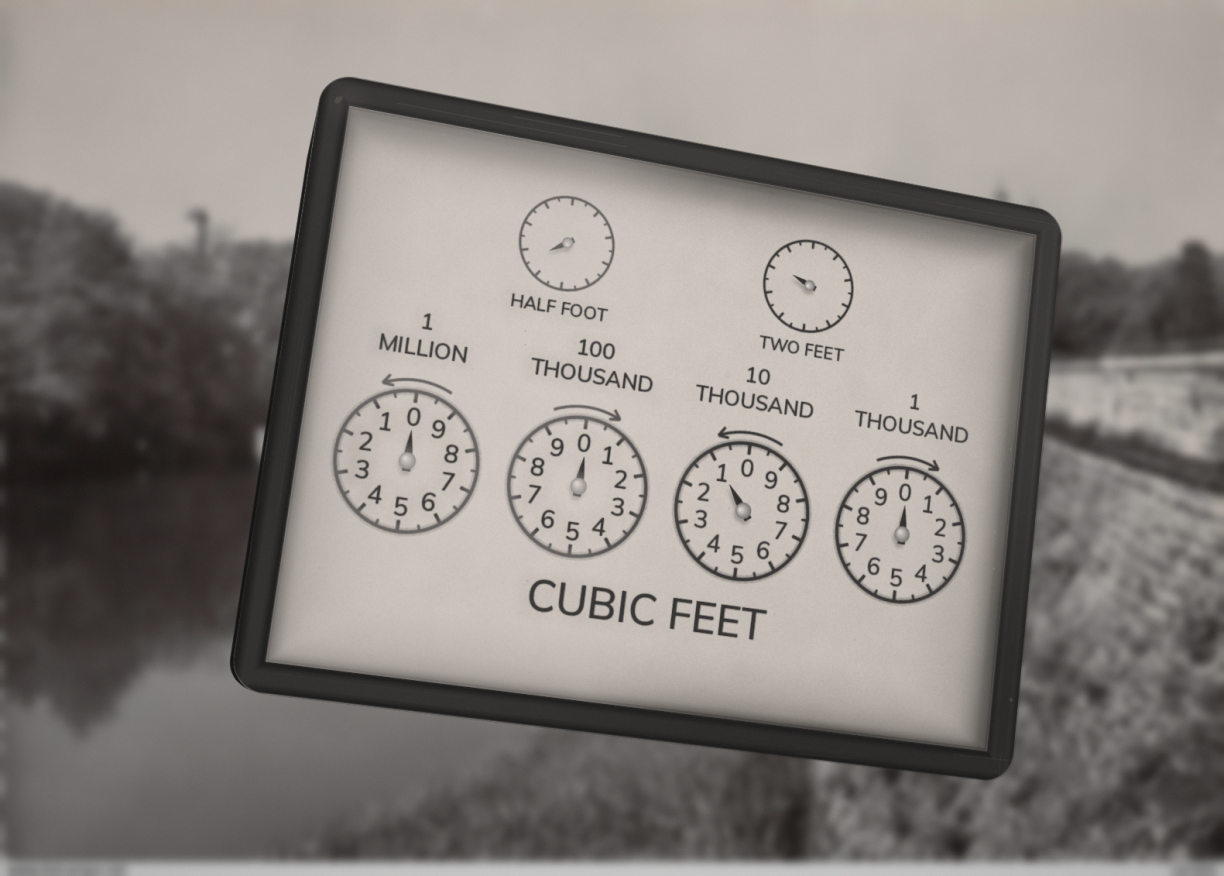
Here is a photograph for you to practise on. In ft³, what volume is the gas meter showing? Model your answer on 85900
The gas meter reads 1000
